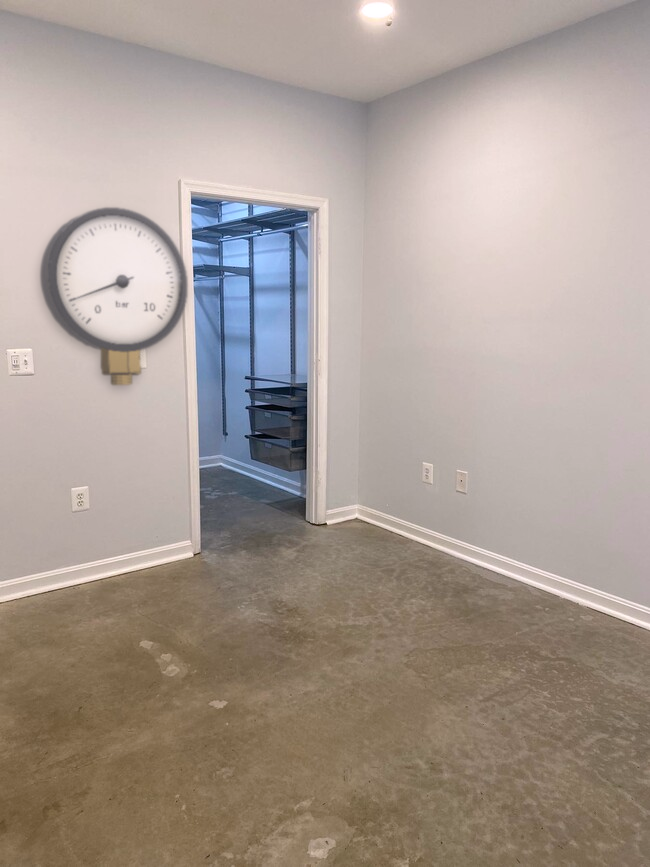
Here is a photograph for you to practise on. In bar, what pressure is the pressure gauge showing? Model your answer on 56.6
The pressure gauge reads 1
